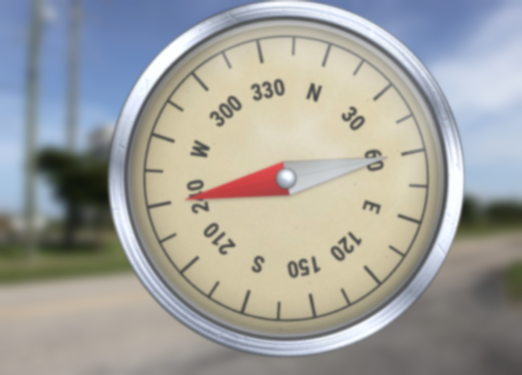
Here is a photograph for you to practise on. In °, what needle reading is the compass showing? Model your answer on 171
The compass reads 240
